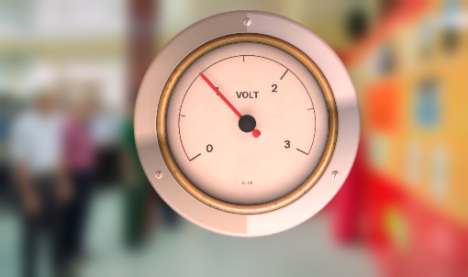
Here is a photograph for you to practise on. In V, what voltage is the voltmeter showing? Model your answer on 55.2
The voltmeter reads 1
